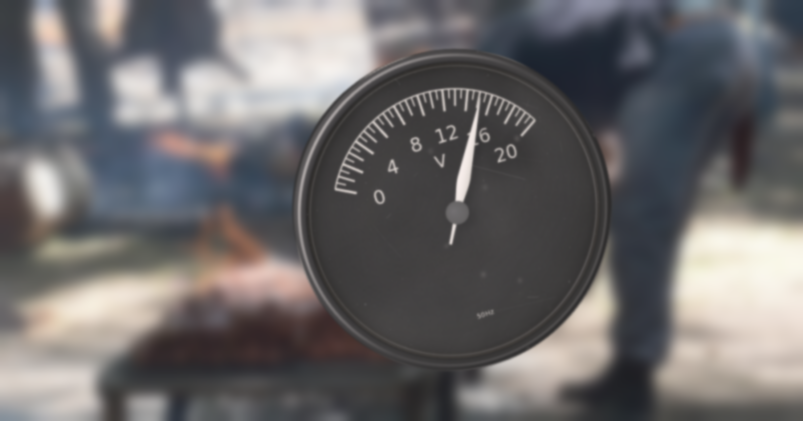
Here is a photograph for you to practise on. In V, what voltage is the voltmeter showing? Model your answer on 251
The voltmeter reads 15
